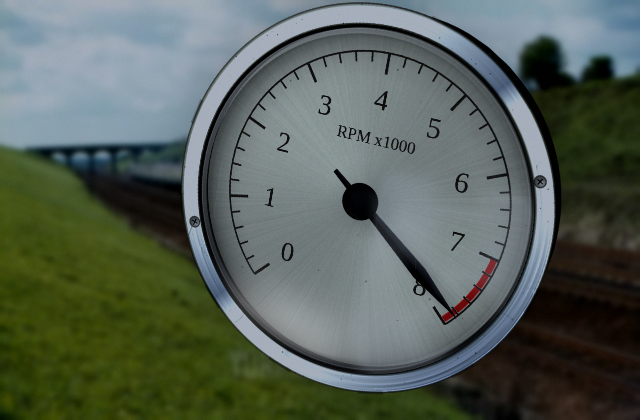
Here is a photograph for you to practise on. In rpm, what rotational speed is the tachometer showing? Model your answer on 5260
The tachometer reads 7800
